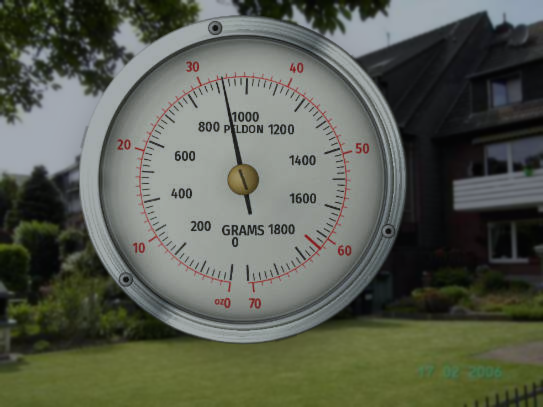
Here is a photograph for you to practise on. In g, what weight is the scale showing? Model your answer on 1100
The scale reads 920
